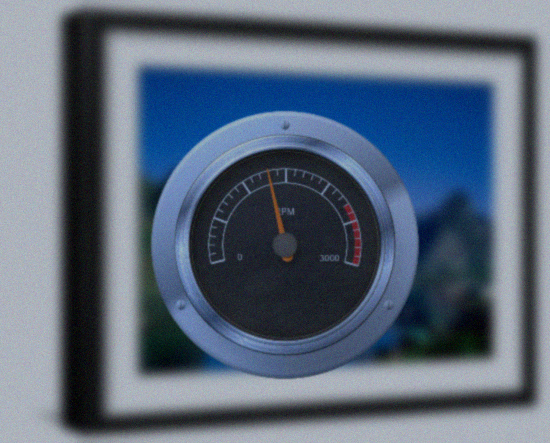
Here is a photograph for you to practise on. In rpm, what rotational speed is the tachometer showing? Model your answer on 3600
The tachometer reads 1300
